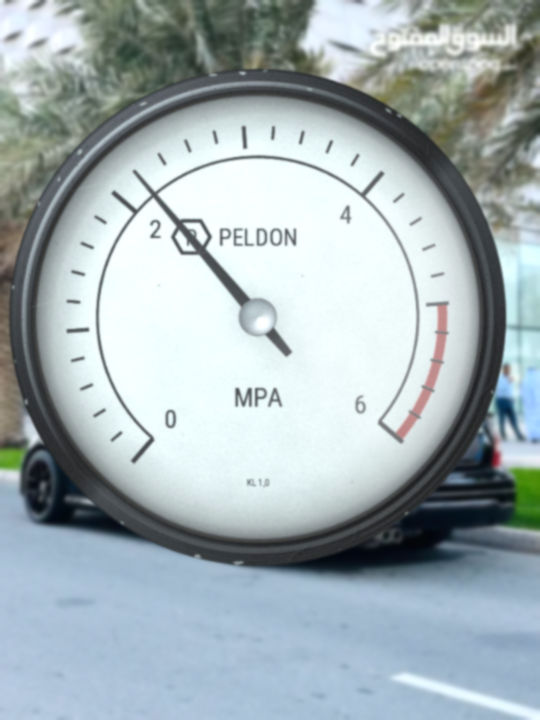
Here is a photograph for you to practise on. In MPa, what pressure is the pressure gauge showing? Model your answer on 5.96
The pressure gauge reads 2.2
